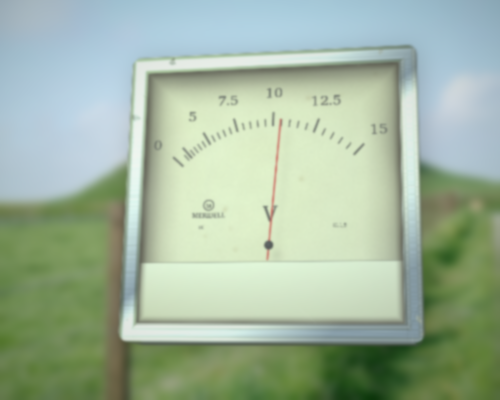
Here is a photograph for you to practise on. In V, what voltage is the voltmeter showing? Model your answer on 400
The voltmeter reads 10.5
